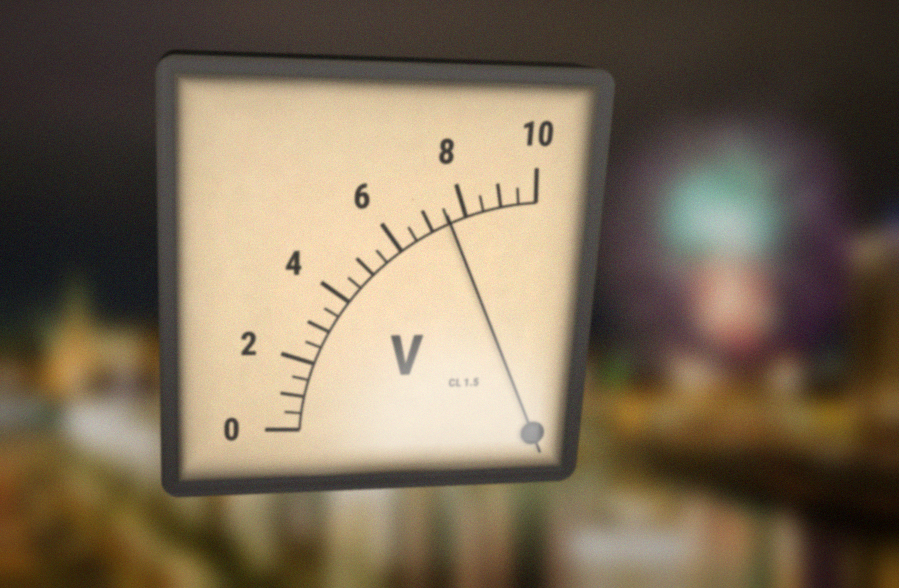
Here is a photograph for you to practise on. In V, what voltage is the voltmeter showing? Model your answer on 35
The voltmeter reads 7.5
